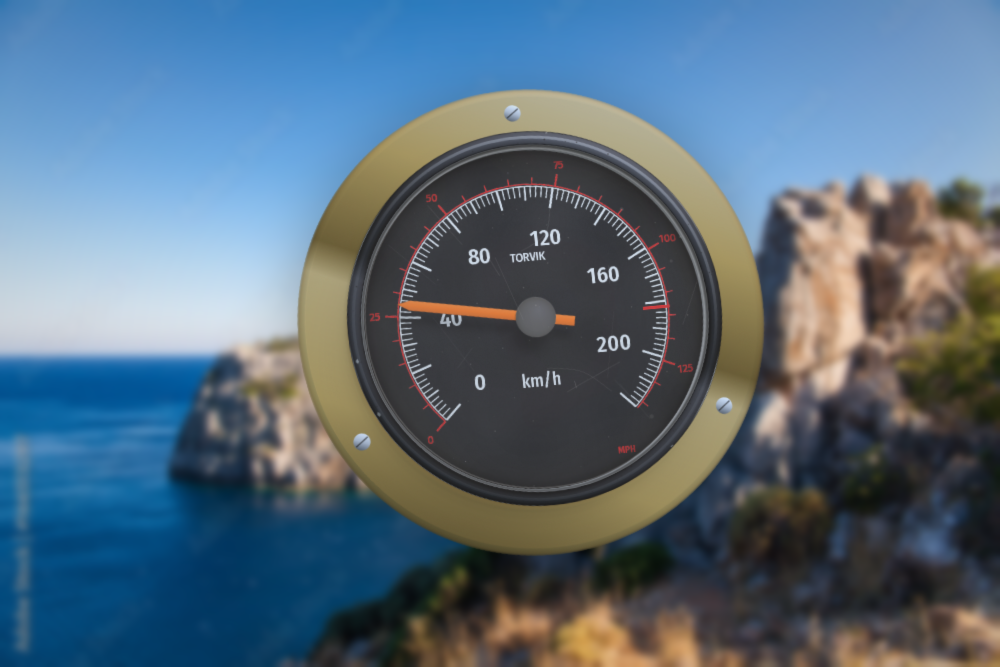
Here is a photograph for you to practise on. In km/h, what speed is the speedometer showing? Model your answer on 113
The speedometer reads 44
